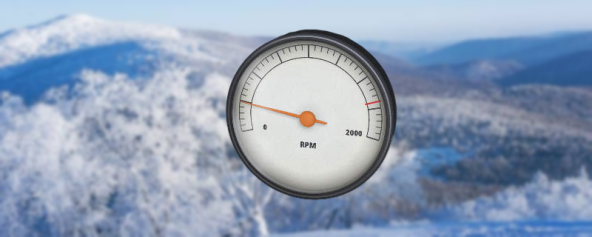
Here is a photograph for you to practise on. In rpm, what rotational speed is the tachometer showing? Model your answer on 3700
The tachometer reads 250
